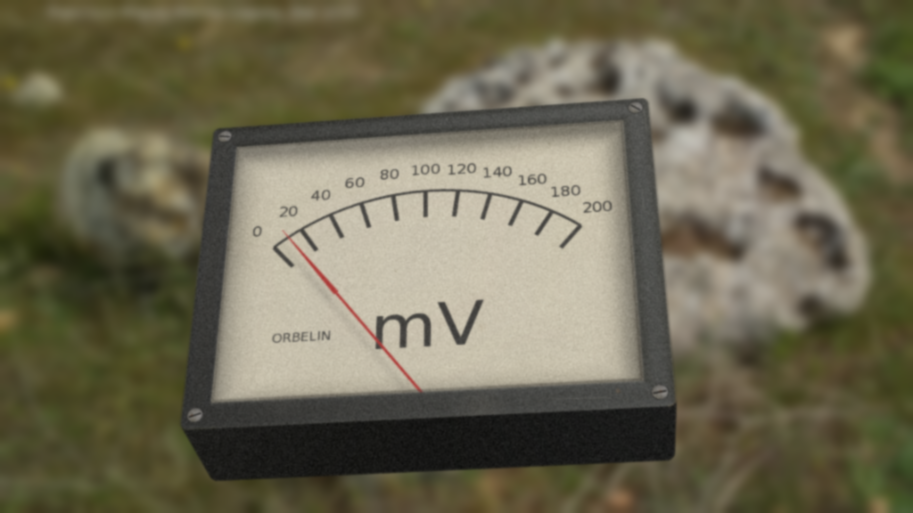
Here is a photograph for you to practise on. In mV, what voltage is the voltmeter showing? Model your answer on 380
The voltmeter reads 10
